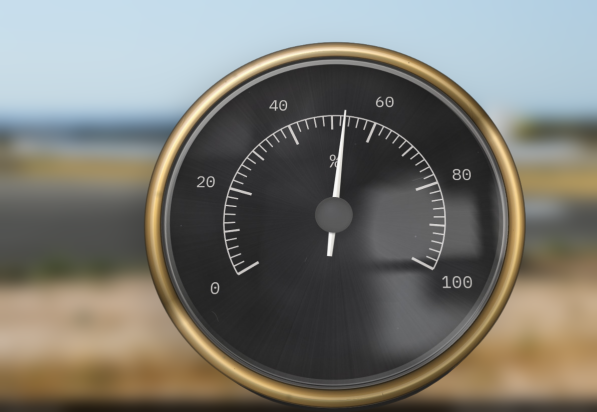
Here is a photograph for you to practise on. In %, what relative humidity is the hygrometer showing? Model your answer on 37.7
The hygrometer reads 53
